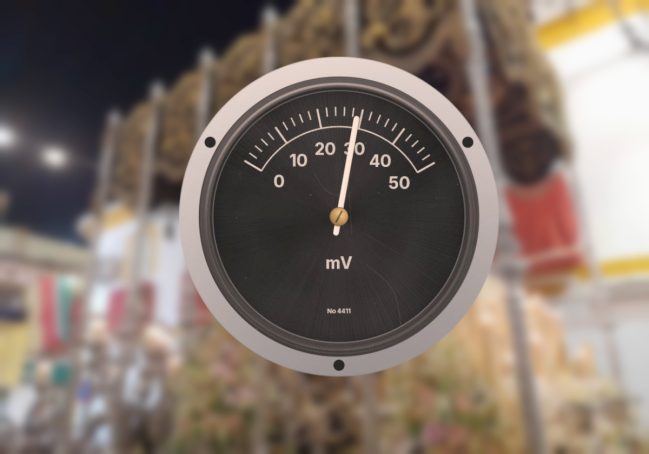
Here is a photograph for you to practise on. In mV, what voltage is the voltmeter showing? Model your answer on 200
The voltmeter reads 29
